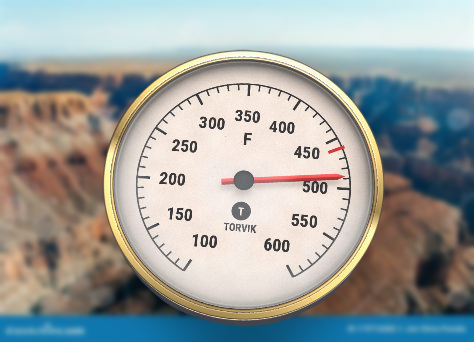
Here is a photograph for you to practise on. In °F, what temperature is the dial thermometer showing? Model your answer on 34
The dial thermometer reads 490
